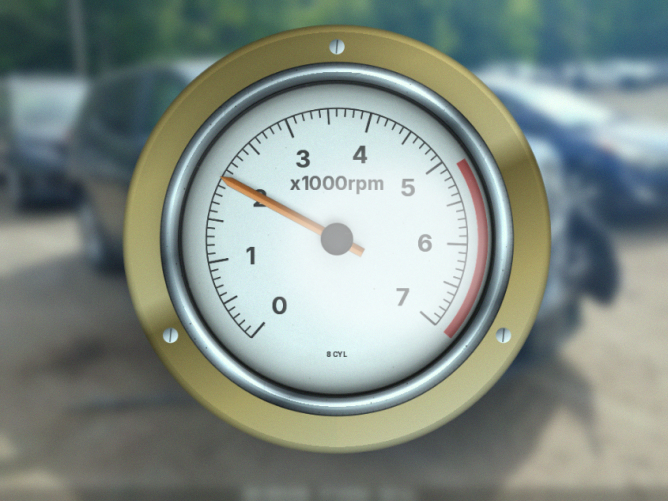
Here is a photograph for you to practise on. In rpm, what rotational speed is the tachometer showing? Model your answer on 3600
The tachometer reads 2000
